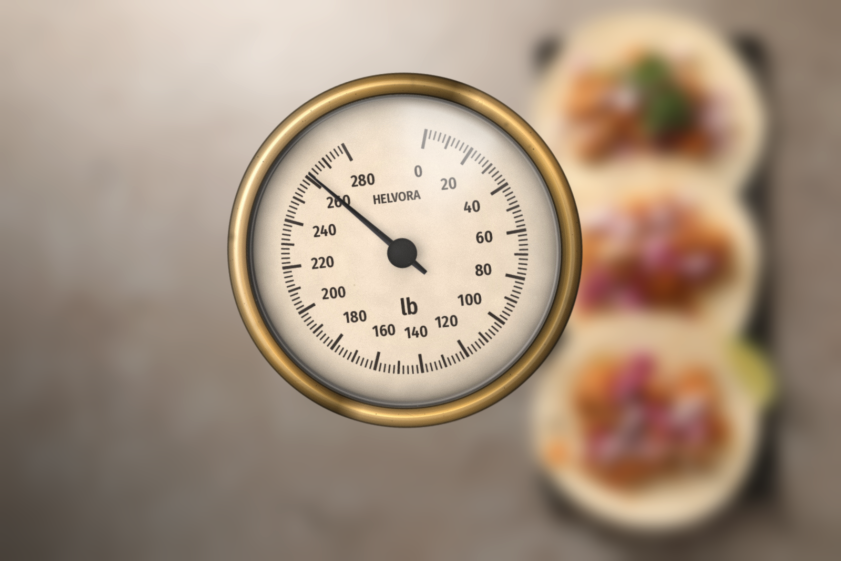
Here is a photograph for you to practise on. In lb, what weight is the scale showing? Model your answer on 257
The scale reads 262
